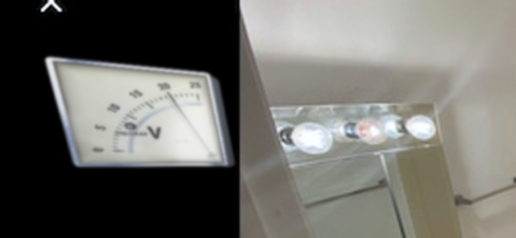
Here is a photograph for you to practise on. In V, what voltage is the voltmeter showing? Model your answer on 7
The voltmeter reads 20
